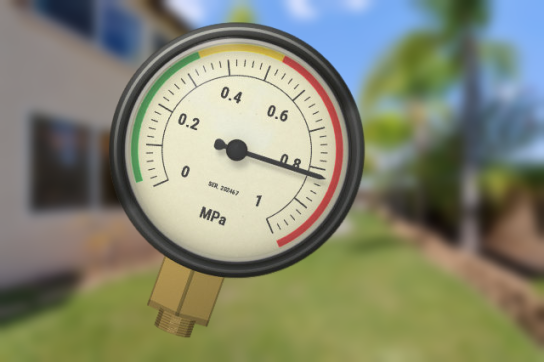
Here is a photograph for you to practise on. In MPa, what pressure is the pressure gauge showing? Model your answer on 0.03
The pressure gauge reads 0.82
